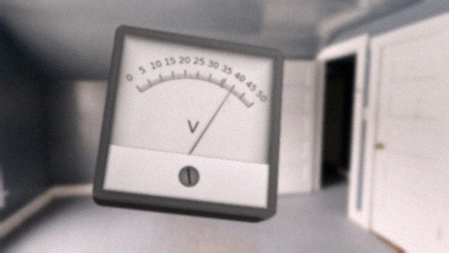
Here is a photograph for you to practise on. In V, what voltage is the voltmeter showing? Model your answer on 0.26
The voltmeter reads 40
